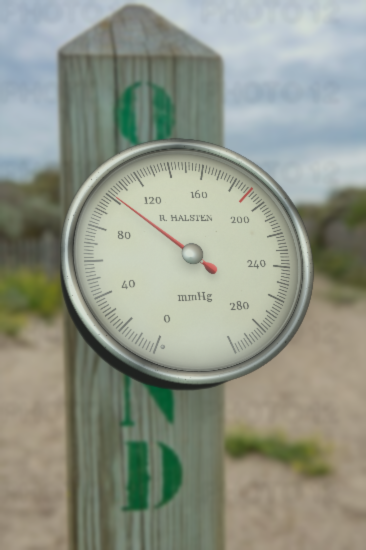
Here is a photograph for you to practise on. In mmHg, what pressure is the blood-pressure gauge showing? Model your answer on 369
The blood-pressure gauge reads 100
